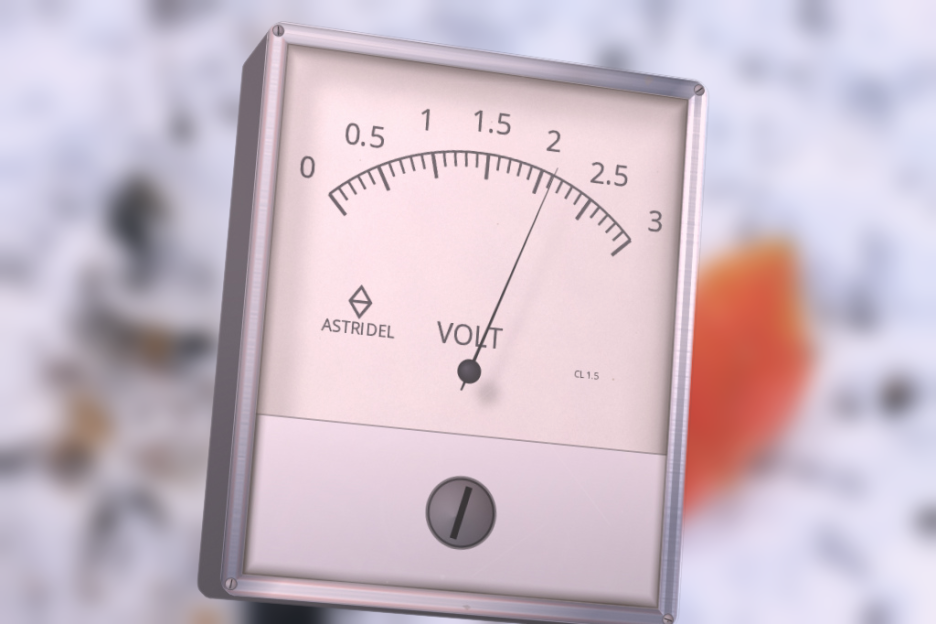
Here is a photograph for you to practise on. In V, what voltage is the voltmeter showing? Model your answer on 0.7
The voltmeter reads 2.1
